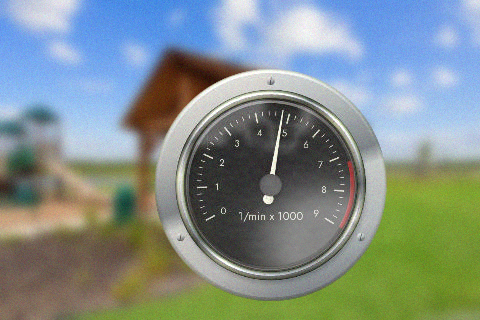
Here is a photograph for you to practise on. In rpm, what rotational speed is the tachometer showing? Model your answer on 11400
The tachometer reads 4800
